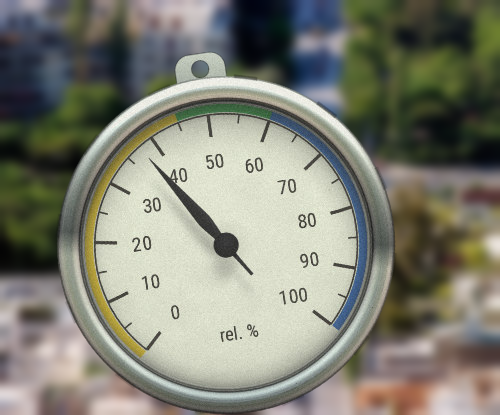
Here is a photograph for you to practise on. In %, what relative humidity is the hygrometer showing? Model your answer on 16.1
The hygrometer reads 37.5
